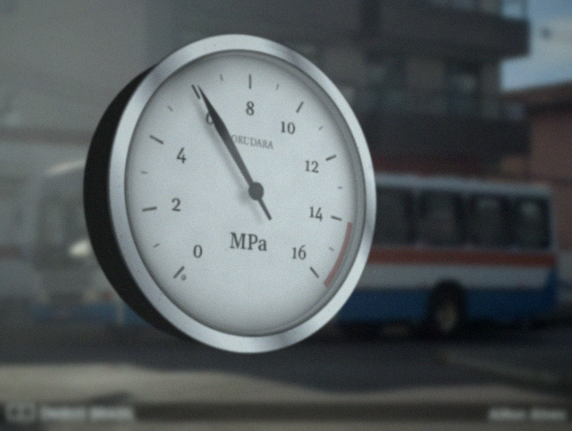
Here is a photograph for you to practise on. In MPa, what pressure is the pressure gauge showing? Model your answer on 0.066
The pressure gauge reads 6
